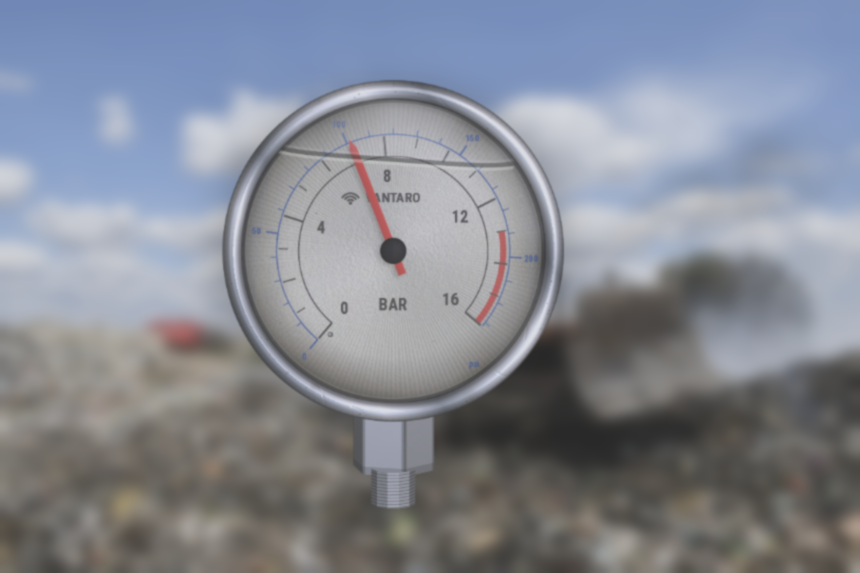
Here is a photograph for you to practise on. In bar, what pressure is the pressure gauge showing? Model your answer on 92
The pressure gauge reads 7
